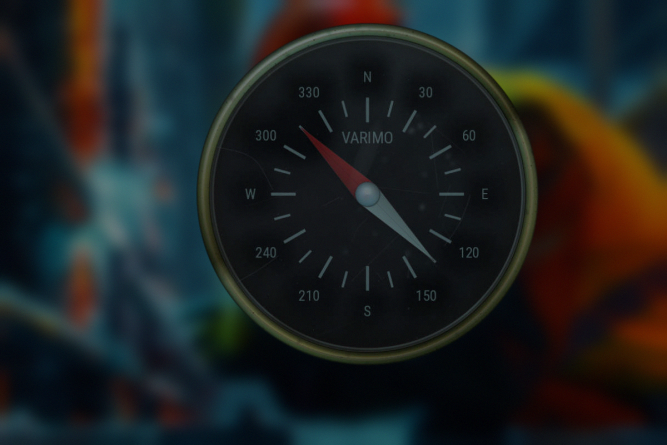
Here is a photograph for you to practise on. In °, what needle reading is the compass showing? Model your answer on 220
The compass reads 315
